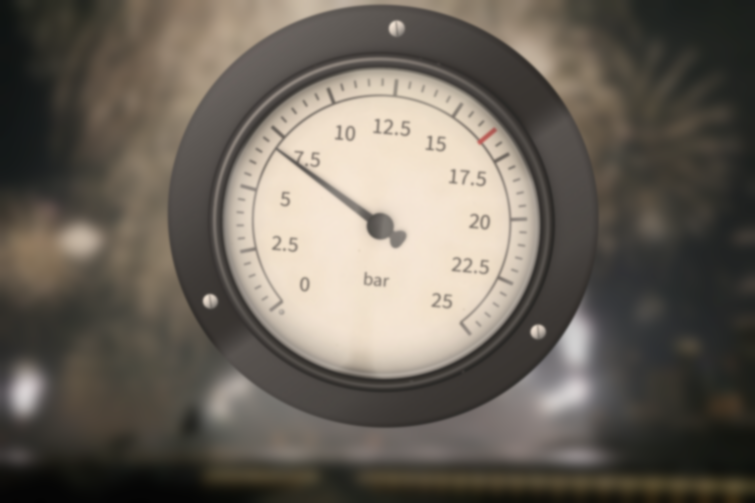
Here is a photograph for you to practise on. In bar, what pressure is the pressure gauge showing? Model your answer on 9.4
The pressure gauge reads 7
